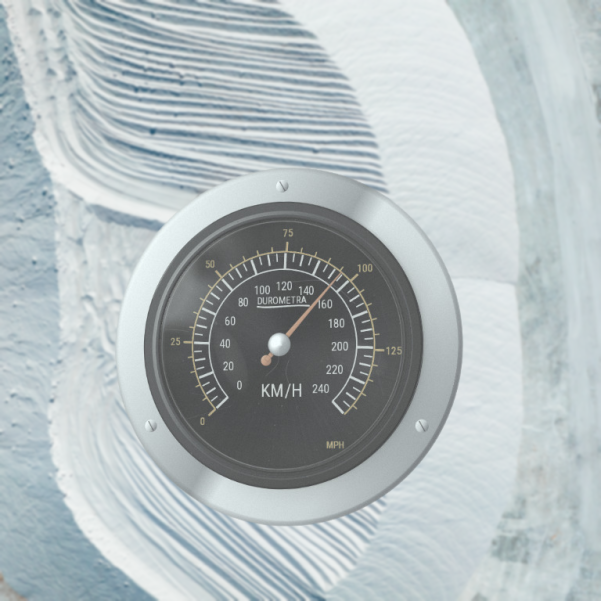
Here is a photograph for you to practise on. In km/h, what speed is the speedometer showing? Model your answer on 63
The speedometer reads 155
